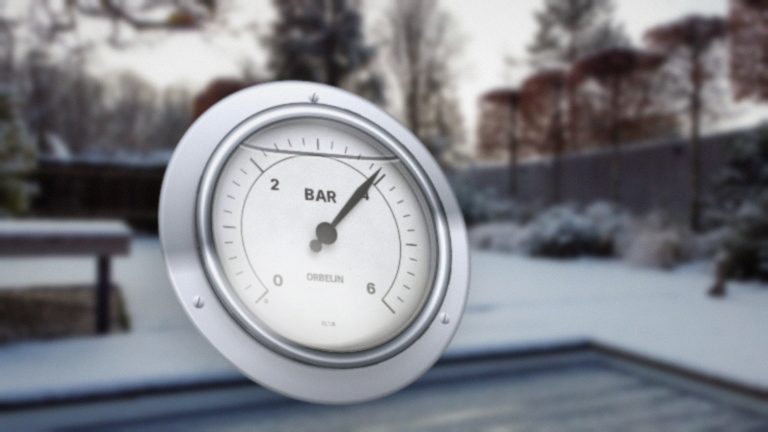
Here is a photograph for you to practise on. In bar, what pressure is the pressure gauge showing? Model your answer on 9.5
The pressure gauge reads 3.9
